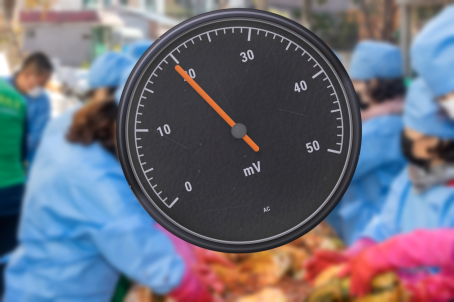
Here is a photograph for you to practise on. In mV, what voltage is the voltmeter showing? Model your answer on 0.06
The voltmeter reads 19.5
